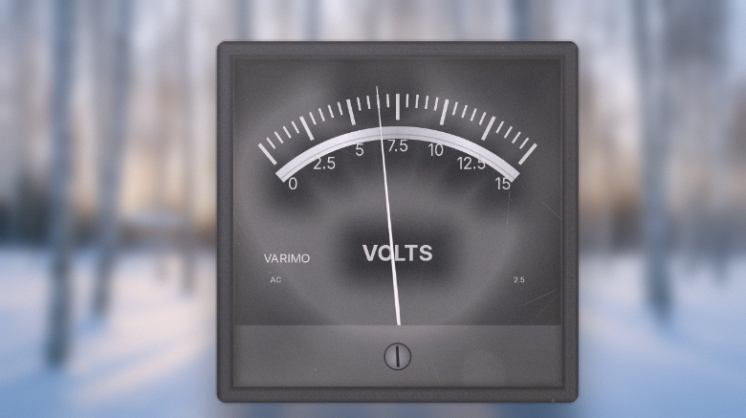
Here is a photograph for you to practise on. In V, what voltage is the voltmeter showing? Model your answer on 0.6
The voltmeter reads 6.5
